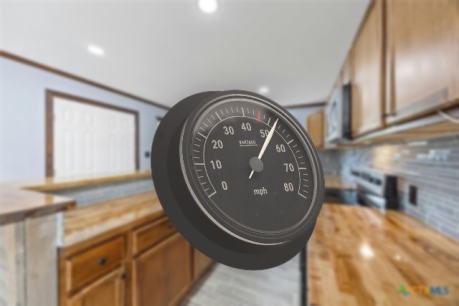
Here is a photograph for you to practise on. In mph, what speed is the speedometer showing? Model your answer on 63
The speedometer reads 52
